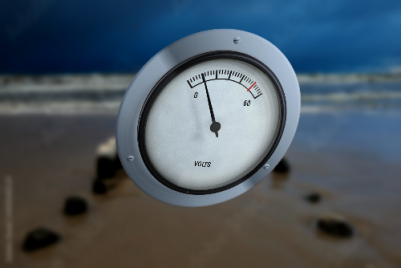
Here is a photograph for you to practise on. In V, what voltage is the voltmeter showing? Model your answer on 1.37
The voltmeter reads 10
